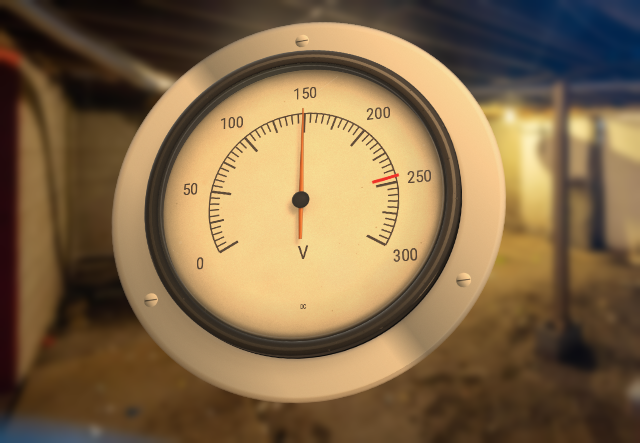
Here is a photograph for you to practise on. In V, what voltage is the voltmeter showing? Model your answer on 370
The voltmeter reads 150
